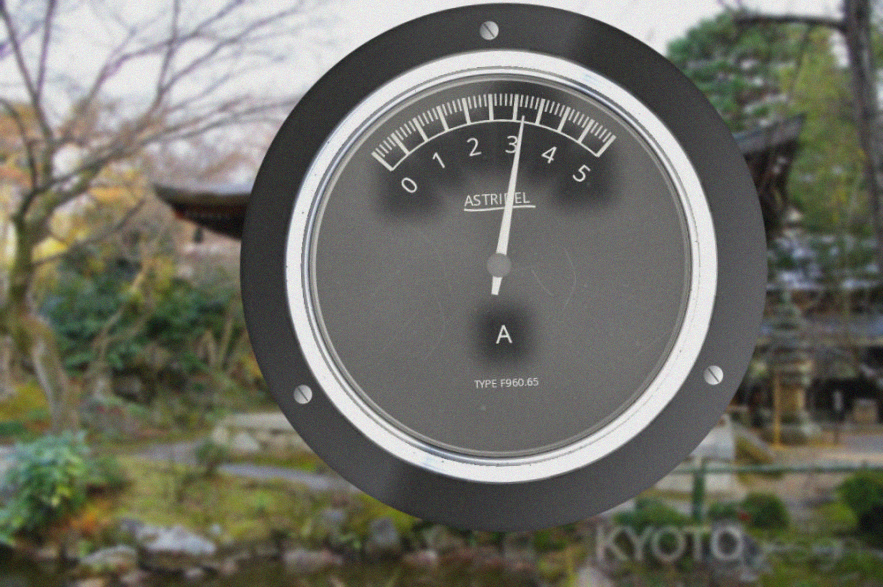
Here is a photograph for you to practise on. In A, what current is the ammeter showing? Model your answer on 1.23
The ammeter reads 3.2
